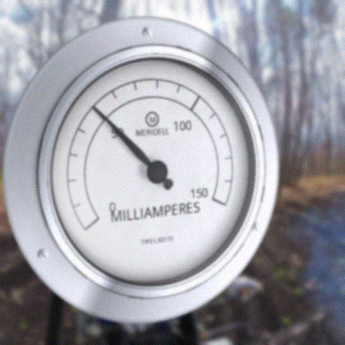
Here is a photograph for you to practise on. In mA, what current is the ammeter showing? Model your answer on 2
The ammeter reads 50
